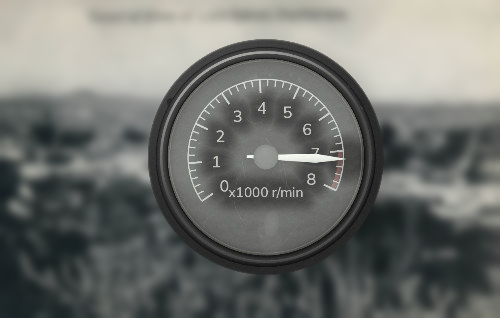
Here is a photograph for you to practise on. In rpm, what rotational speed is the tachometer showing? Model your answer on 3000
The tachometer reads 7200
